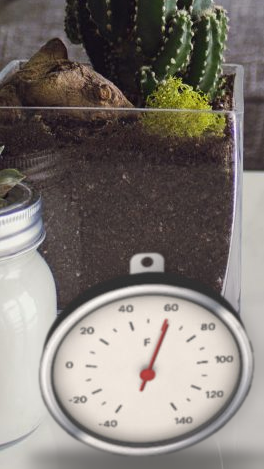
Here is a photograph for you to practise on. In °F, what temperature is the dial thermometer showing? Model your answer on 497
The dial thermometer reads 60
